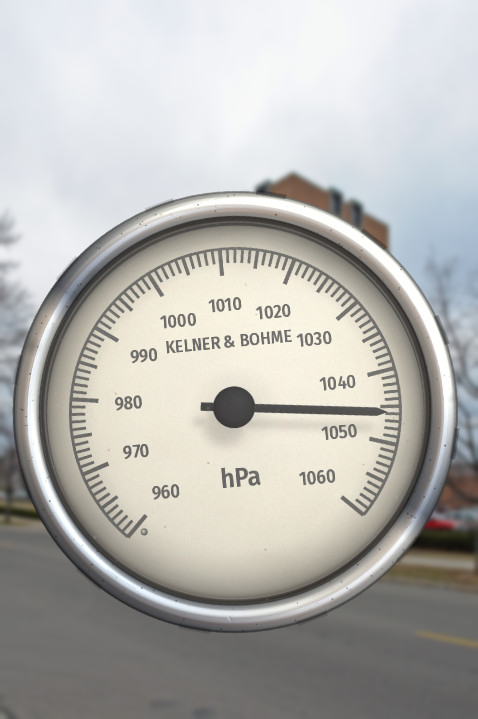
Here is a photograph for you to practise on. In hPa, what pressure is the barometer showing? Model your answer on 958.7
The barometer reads 1046
